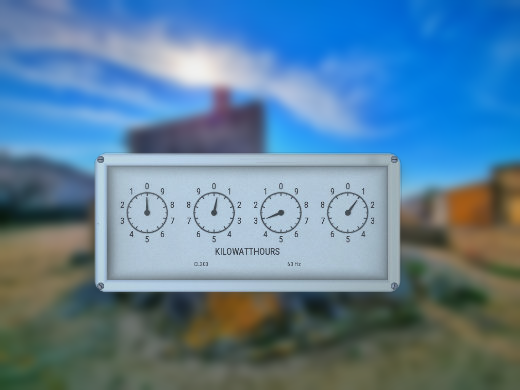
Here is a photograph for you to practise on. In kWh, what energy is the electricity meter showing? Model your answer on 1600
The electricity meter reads 31
